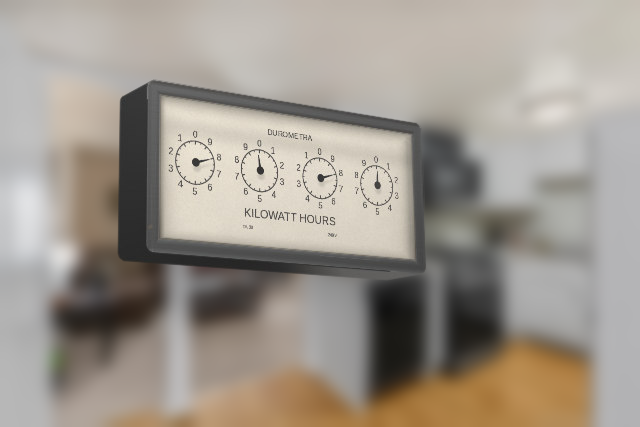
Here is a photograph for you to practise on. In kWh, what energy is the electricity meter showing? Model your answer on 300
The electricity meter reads 7980
